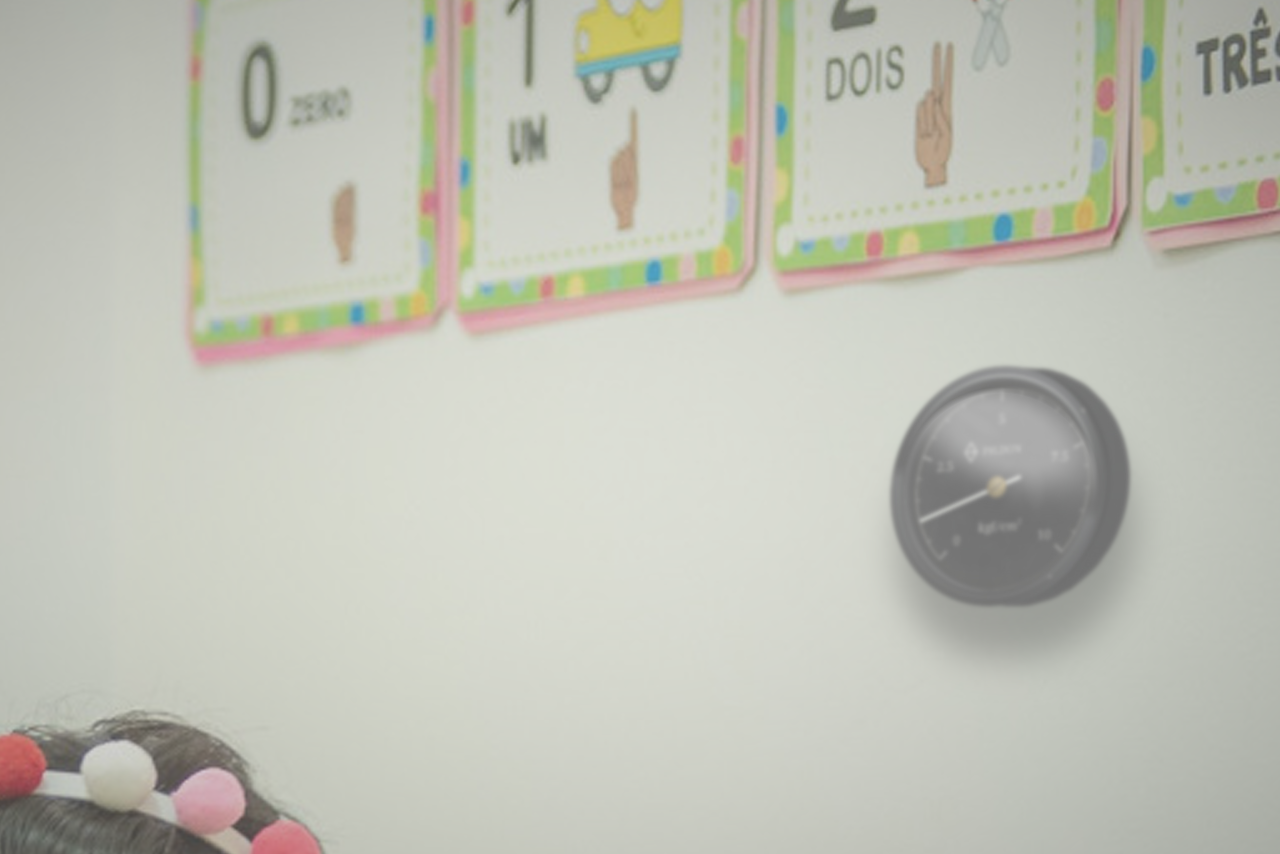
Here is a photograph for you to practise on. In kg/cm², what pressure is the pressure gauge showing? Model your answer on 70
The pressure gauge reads 1
